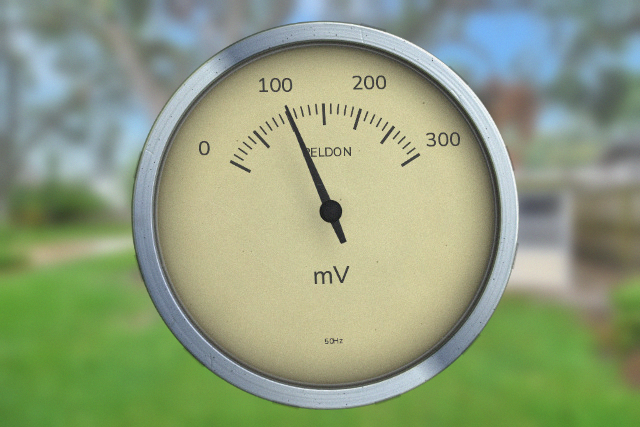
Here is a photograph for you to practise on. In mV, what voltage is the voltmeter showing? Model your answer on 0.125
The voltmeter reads 100
